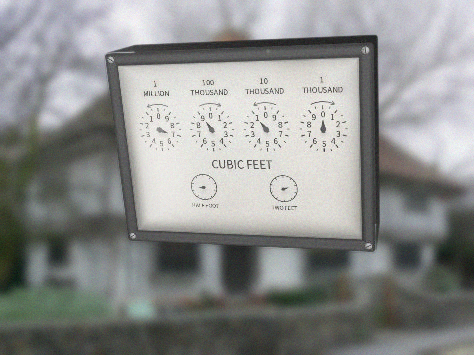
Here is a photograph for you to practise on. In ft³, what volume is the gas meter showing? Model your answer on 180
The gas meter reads 691000
